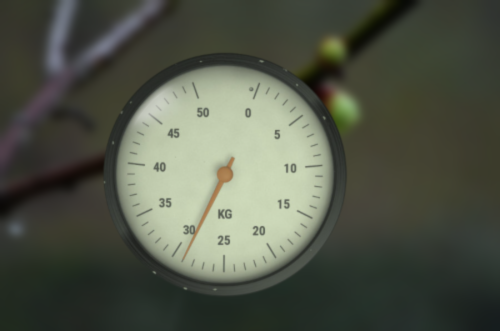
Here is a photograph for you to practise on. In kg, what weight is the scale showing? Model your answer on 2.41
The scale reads 29
